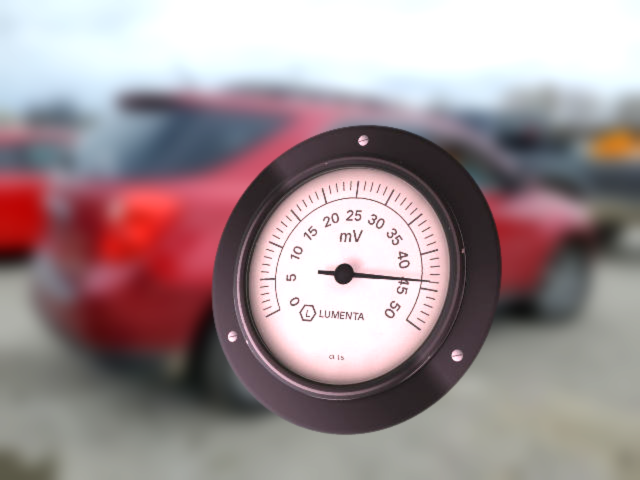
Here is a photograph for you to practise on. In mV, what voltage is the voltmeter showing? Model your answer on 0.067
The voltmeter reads 44
